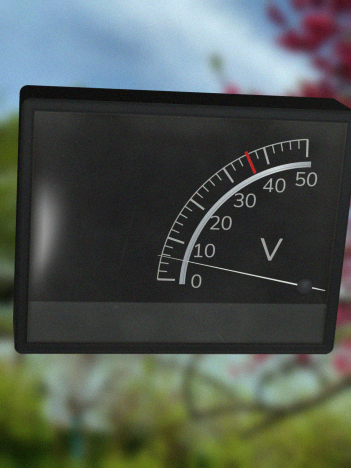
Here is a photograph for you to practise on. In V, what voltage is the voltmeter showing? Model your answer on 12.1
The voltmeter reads 6
